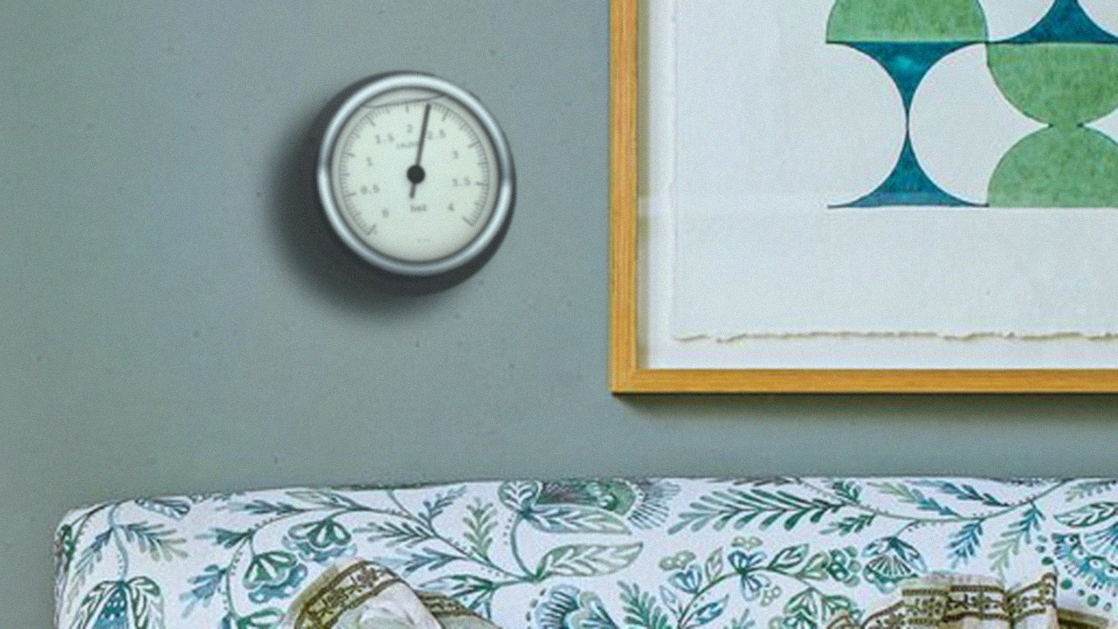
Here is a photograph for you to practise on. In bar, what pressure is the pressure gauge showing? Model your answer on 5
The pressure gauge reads 2.25
